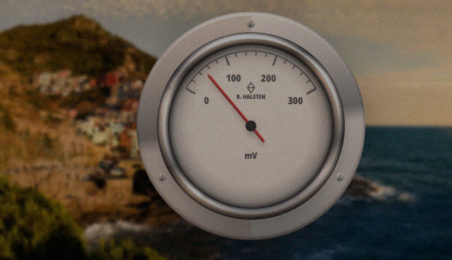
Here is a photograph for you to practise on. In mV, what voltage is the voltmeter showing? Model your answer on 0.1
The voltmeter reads 50
